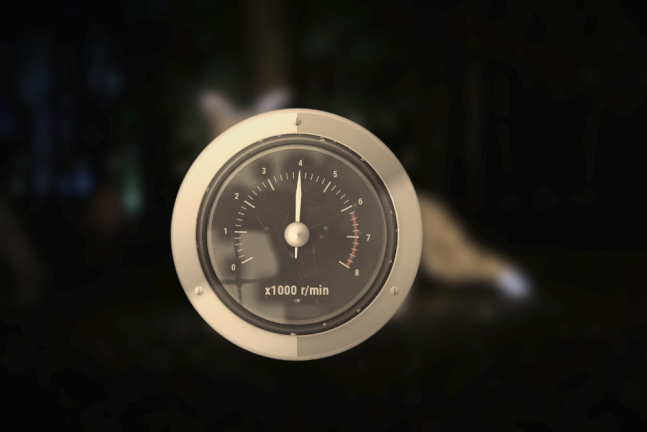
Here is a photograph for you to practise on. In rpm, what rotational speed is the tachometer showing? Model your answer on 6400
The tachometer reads 4000
